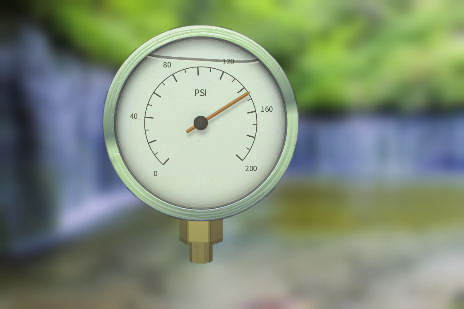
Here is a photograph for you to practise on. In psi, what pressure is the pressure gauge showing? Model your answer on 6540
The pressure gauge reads 145
